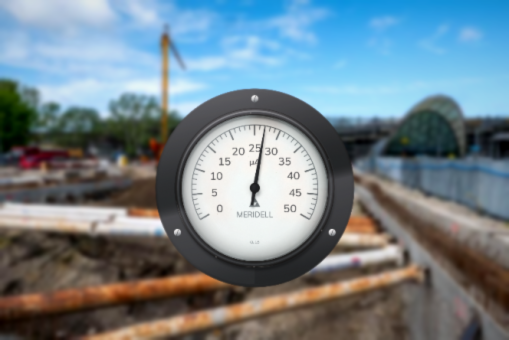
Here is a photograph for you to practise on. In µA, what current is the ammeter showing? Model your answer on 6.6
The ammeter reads 27
